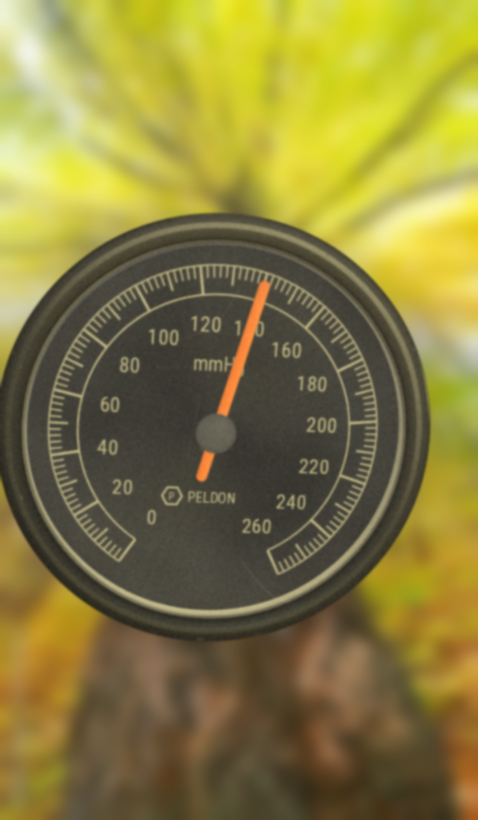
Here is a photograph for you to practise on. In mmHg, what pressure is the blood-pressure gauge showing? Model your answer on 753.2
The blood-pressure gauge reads 140
